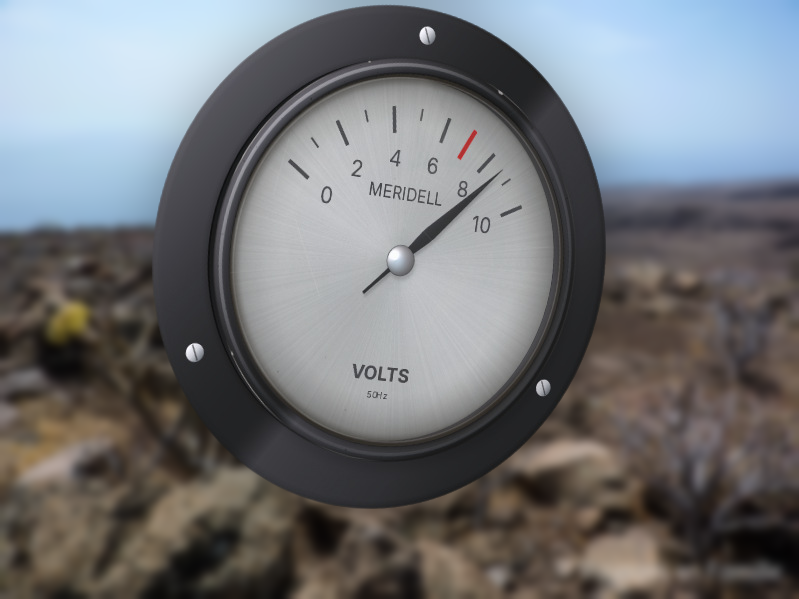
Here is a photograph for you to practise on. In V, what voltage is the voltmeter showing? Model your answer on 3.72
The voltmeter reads 8.5
